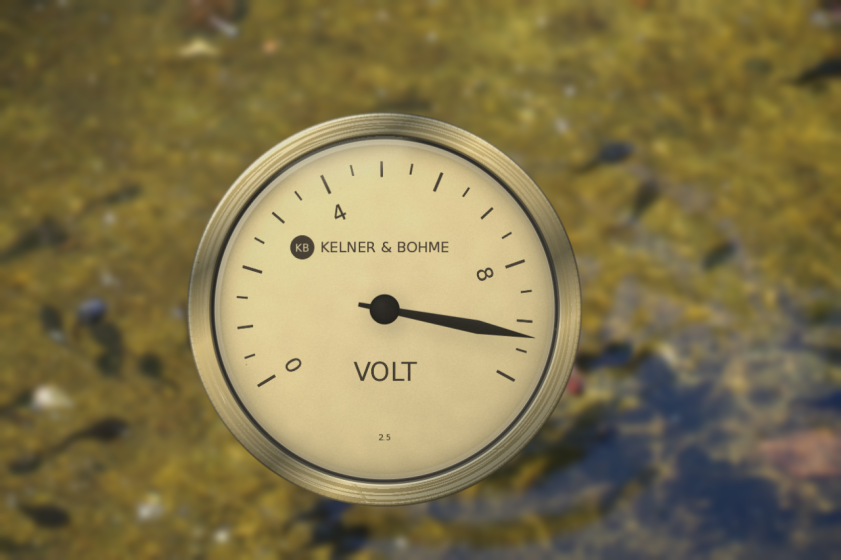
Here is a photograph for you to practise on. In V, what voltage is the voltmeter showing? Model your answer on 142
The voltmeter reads 9.25
